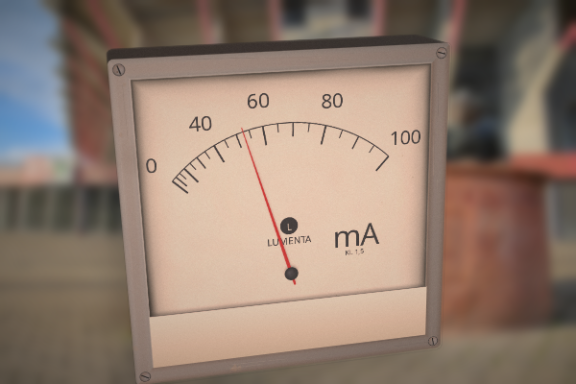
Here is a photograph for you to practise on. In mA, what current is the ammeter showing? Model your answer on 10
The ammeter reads 52.5
